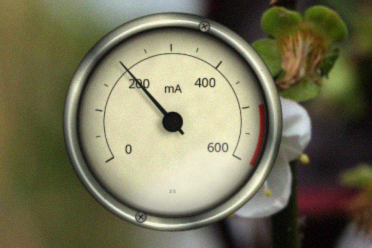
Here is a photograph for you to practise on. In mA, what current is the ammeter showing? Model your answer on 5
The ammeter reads 200
